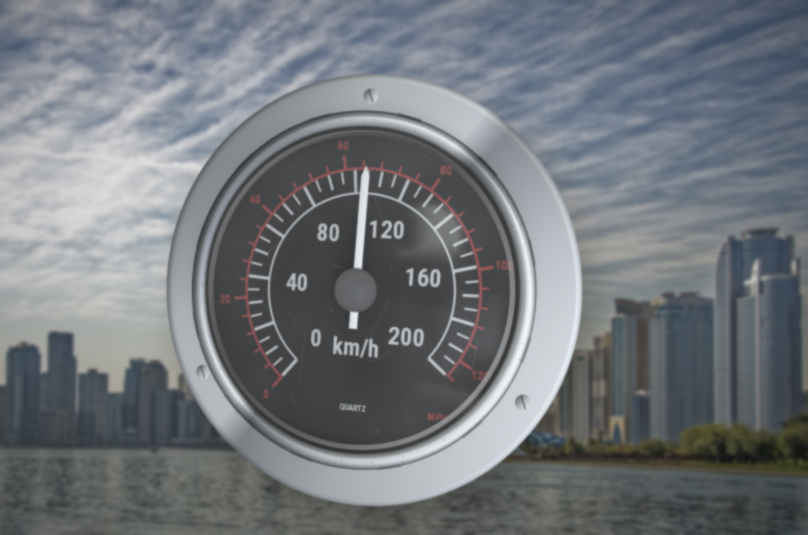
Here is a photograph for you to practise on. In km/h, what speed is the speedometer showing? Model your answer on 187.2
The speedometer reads 105
